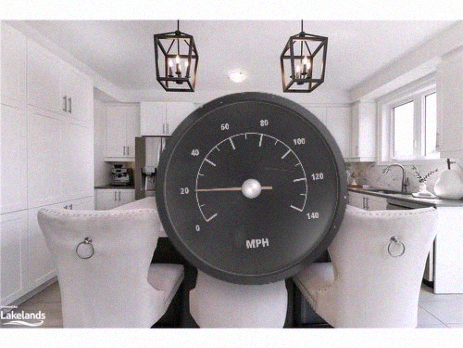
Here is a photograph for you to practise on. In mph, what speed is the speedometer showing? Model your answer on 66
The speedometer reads 20
